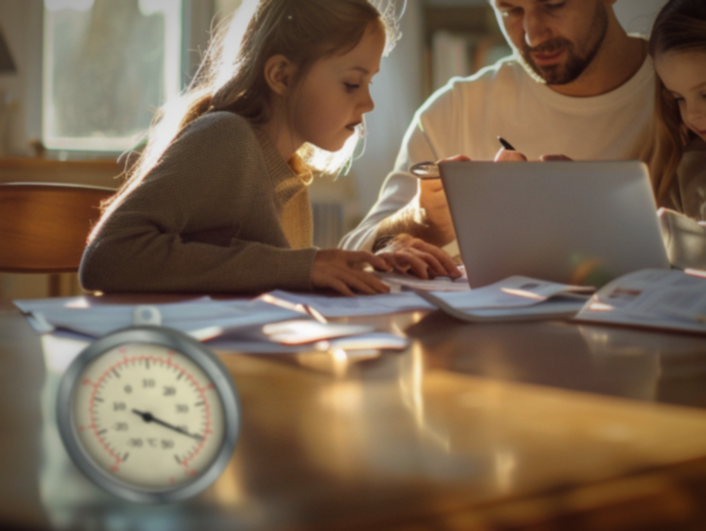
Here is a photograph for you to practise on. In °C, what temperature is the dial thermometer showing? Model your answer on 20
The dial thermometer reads 40
